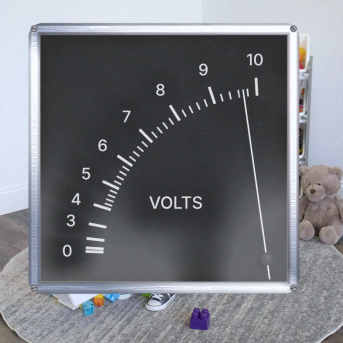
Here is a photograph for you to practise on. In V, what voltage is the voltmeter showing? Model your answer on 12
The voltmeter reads 9.7
